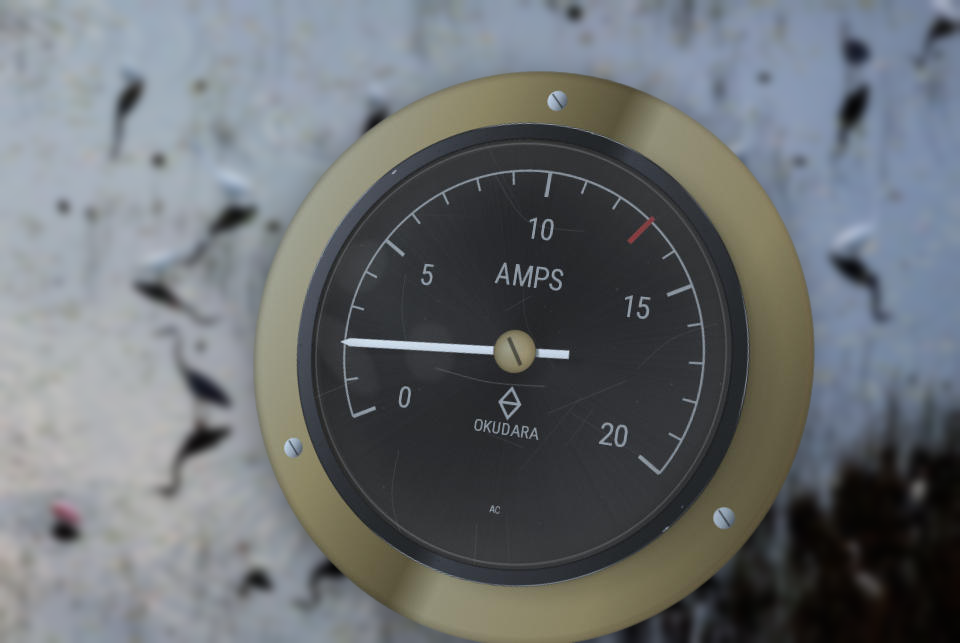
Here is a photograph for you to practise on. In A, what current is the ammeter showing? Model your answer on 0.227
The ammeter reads 2
